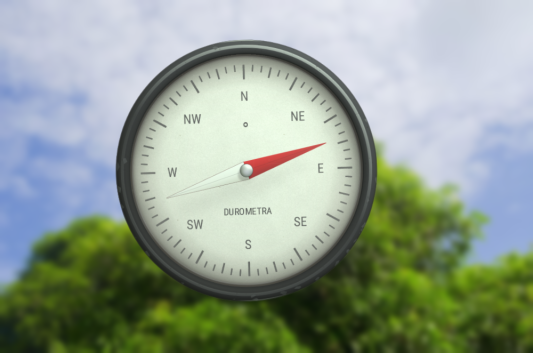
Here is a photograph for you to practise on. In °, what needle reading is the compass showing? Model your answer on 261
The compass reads 72.5
